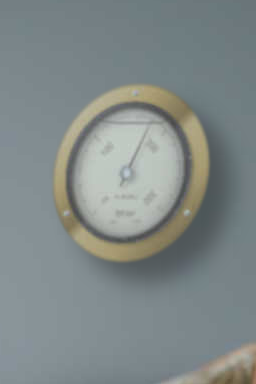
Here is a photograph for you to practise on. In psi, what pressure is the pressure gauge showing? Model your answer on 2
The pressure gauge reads 180
